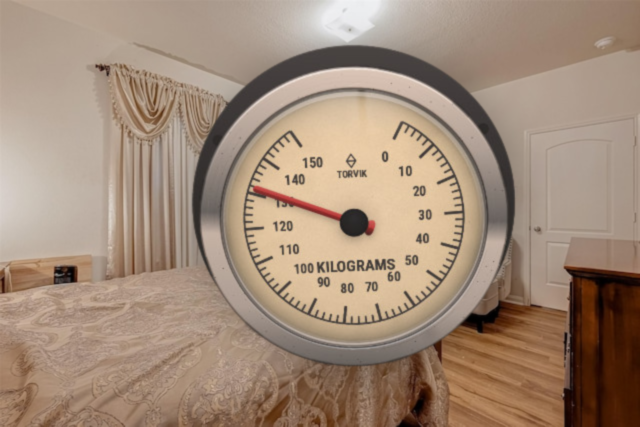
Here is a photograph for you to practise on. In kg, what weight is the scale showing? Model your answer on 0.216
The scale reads 132
